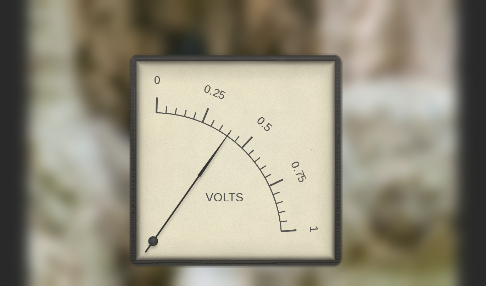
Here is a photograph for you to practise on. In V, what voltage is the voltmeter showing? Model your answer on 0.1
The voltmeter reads 0.4
